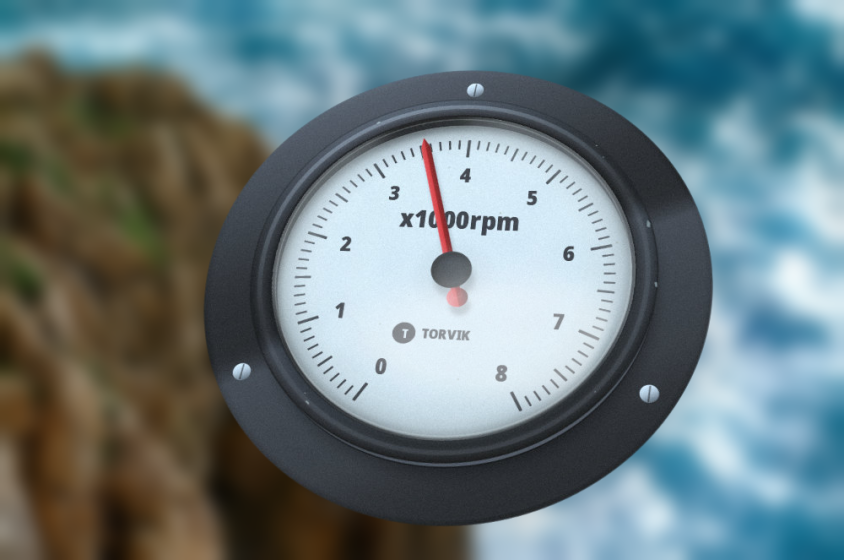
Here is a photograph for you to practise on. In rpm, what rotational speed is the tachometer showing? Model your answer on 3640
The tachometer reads 3550
